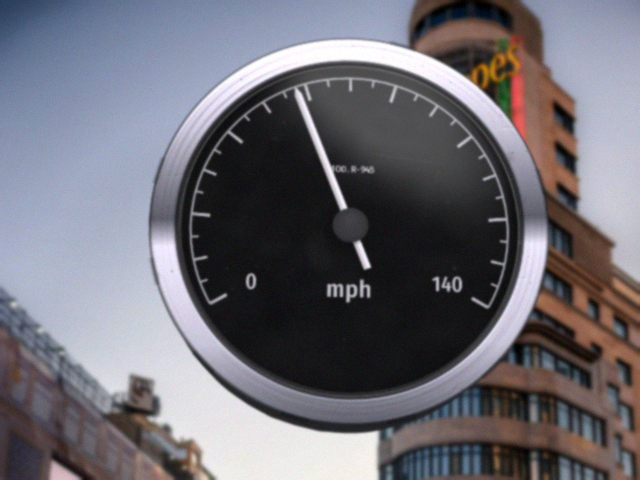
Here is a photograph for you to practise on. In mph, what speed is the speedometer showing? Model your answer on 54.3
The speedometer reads 57.5
